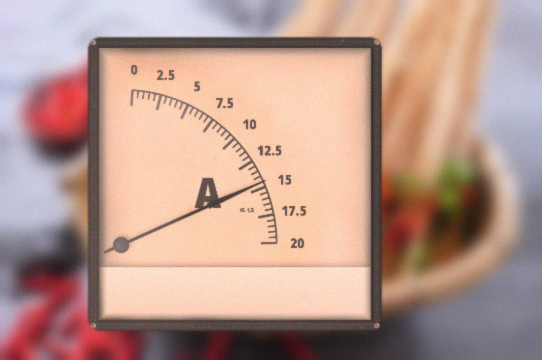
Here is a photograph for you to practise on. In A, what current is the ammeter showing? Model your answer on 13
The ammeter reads 14.5
